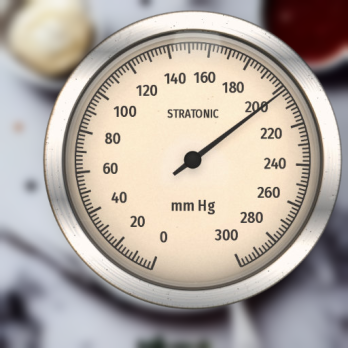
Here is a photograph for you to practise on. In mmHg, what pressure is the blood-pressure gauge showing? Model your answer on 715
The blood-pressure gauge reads 202
